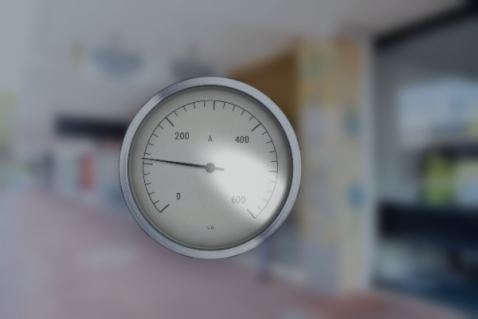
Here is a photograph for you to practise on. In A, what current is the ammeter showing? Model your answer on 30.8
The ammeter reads 110
